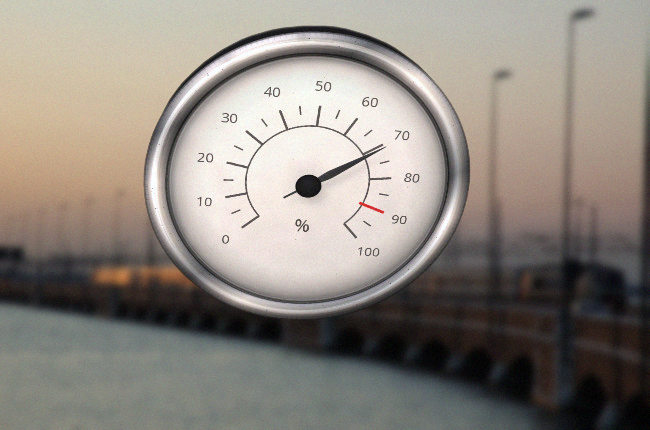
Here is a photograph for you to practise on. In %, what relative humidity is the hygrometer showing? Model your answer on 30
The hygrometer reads 70
